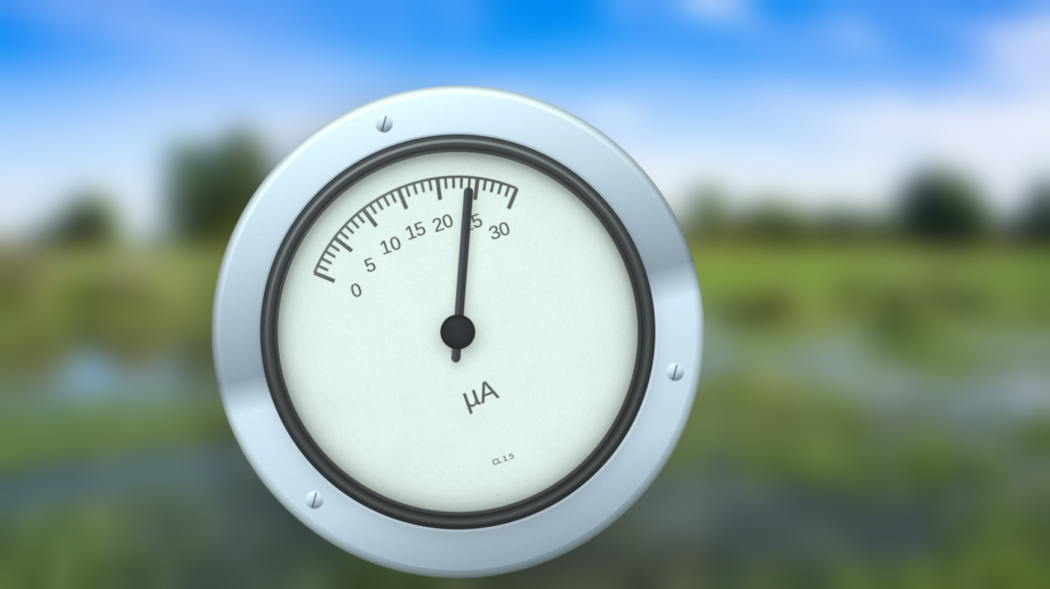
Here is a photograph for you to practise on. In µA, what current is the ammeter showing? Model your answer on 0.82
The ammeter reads 24
